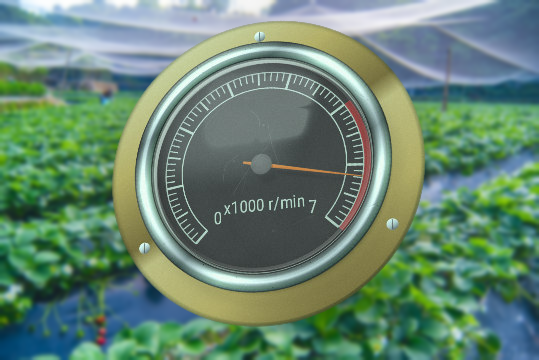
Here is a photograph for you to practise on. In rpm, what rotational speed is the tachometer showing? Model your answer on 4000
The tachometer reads 6200
